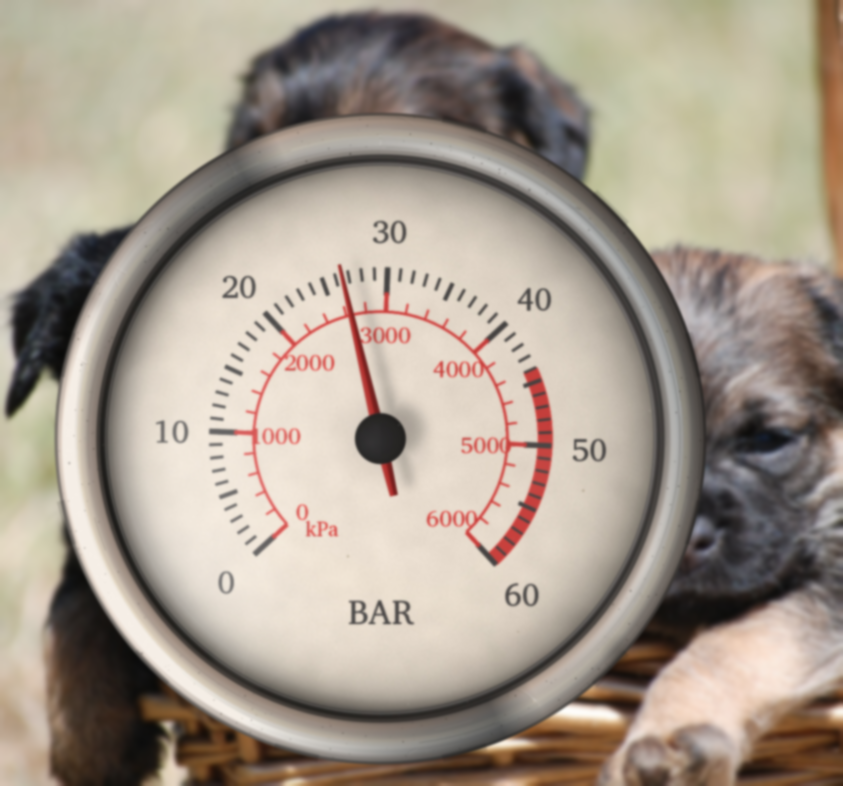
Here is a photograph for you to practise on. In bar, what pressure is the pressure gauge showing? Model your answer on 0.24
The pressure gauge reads 26.5
